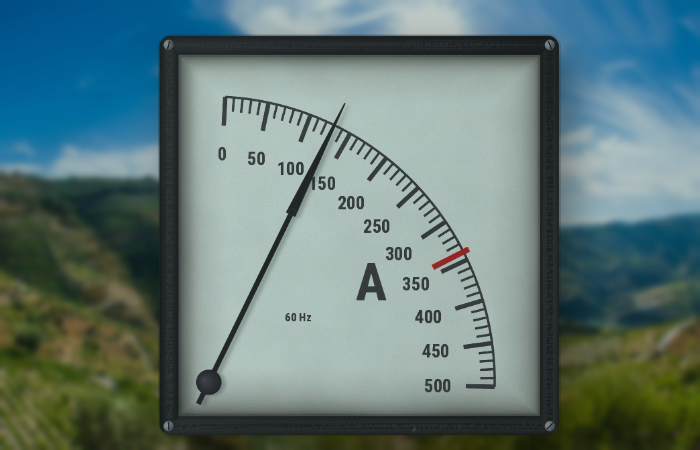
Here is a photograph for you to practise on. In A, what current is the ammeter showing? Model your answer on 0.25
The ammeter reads 130
